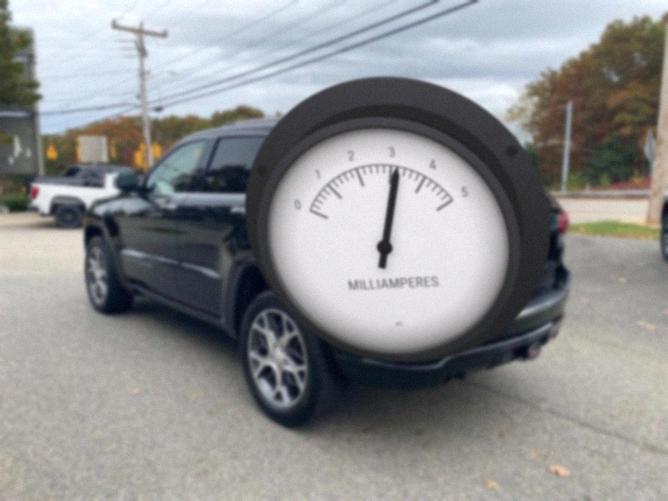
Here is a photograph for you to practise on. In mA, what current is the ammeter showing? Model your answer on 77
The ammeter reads 3.2
